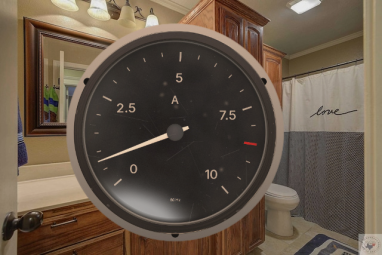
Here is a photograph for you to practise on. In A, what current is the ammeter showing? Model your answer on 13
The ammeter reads 0.75
